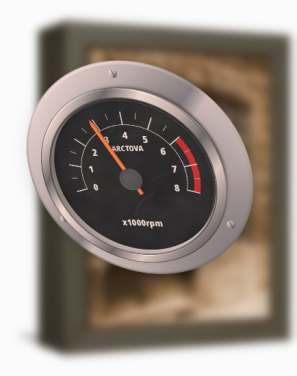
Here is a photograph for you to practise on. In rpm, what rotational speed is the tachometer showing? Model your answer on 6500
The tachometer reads 3000
